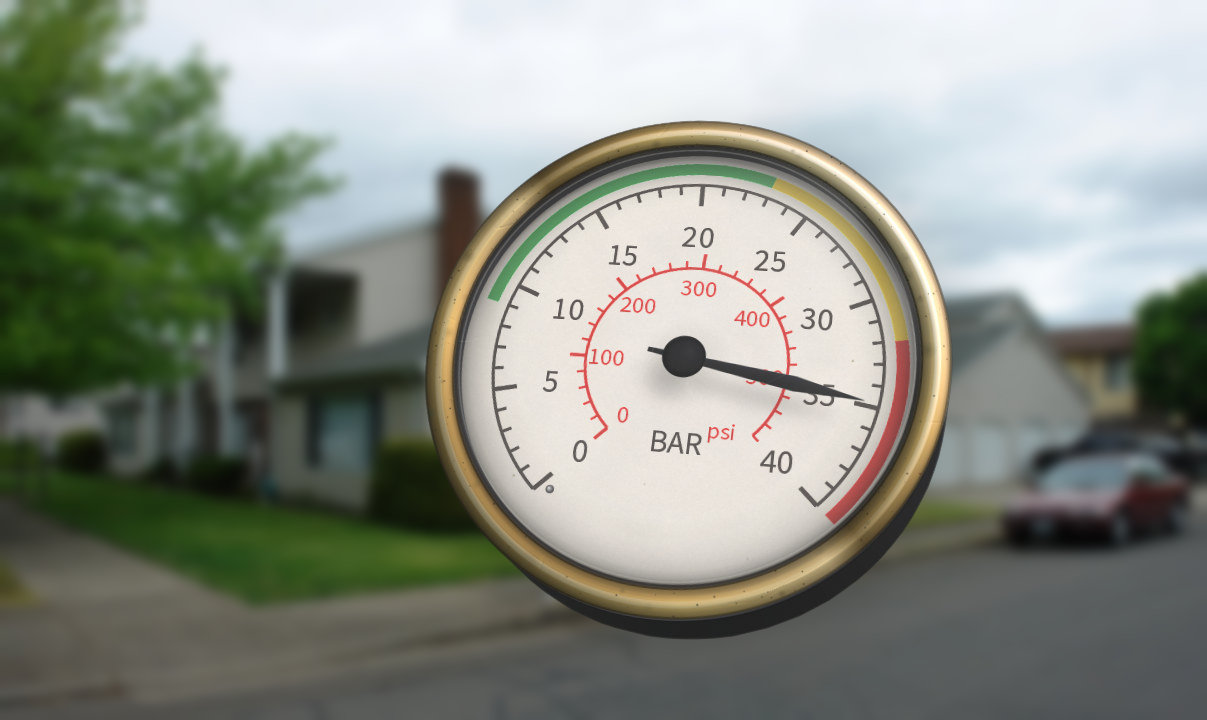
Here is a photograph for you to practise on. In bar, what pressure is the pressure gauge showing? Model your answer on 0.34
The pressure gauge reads 35
